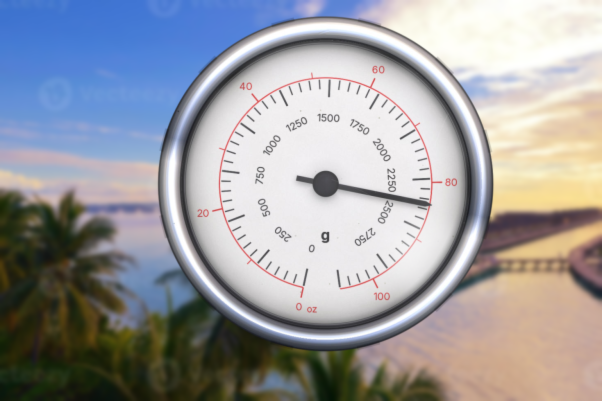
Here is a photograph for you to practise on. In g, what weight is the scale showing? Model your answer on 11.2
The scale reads 2375
